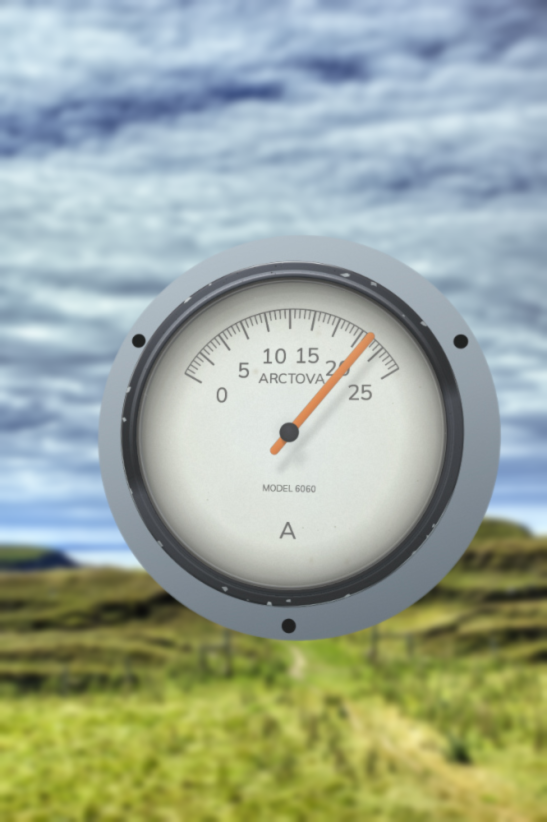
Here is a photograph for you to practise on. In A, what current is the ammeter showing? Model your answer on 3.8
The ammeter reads 21
